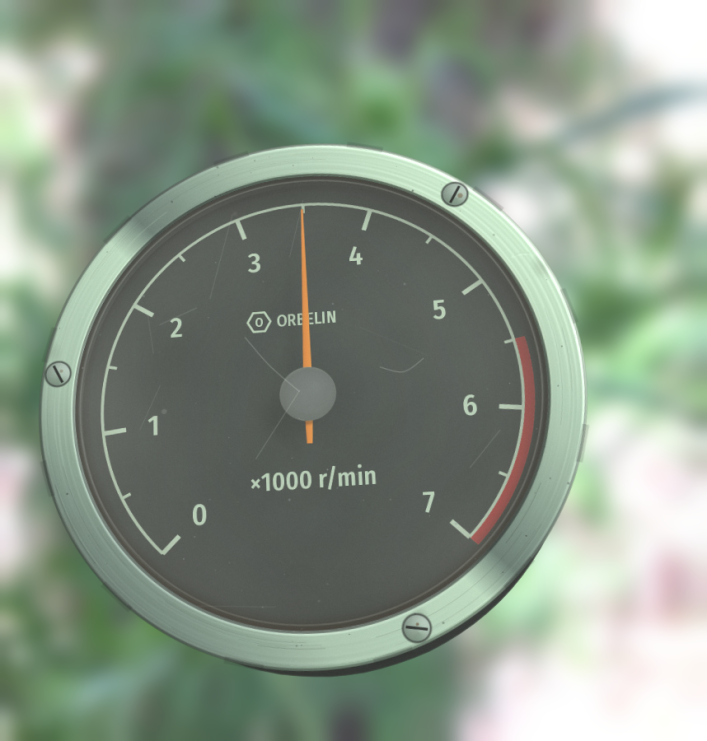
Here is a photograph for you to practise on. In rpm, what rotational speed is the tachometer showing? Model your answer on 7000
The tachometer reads 3500
